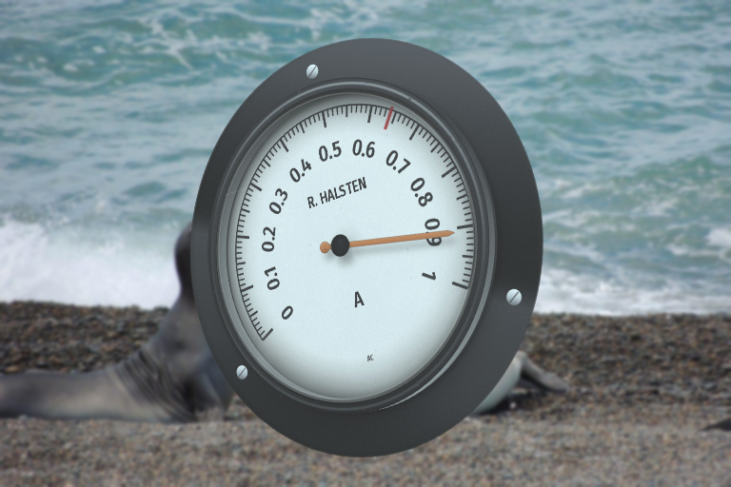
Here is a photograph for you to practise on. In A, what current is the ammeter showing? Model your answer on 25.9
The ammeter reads 0.91
